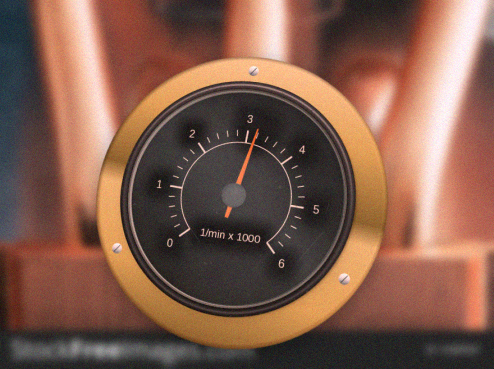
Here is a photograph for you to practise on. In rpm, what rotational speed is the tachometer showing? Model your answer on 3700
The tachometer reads 3200
